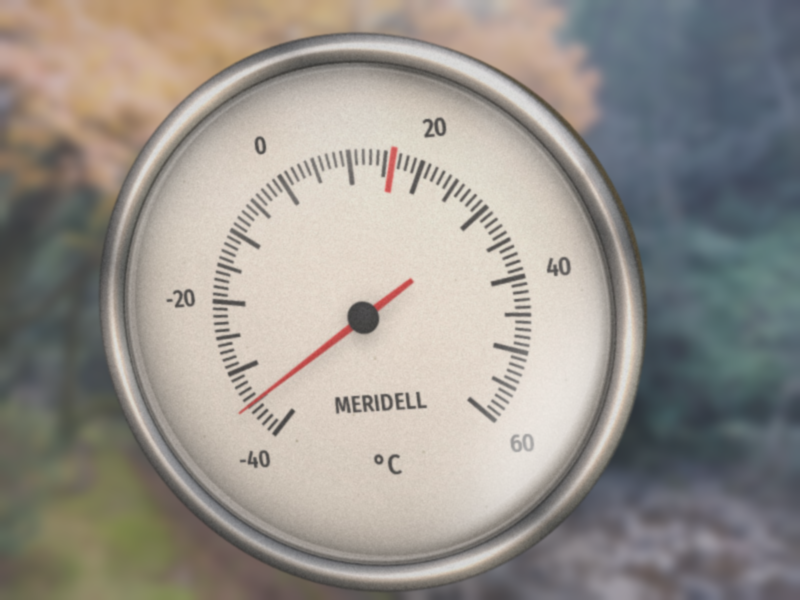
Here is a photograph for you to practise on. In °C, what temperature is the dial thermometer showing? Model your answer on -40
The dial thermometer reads -35
